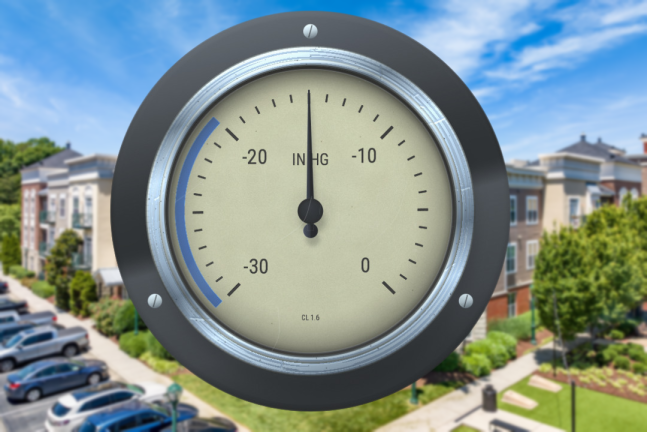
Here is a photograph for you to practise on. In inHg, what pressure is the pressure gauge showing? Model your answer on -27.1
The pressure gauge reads -15
